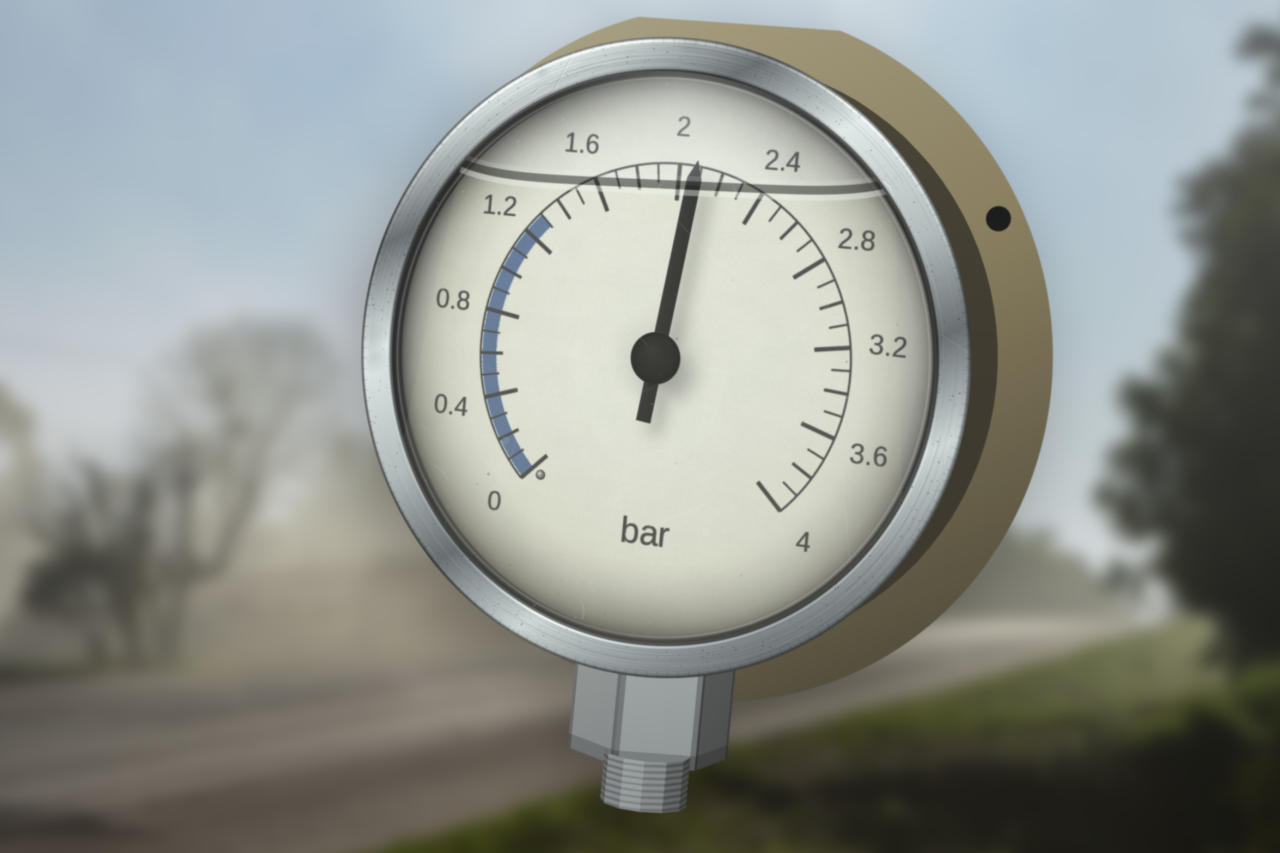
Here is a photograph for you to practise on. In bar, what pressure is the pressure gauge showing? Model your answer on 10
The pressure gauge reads 2.1
